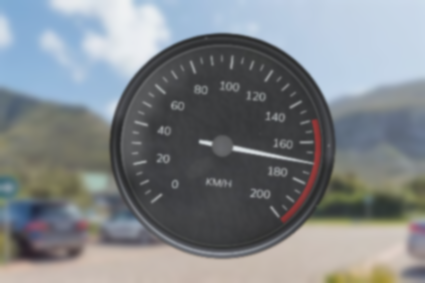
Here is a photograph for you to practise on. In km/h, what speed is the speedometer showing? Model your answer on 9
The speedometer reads 170
